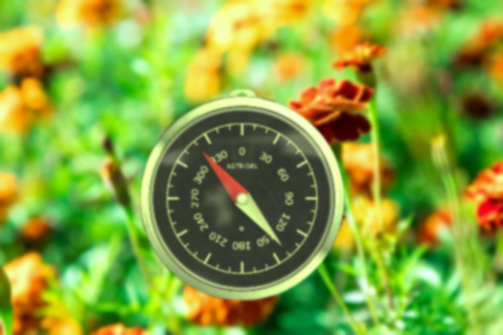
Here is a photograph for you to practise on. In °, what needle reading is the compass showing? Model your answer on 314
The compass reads 320
